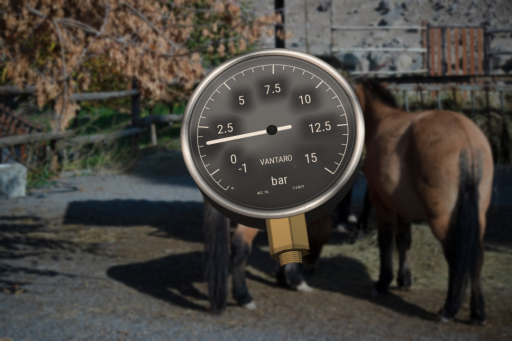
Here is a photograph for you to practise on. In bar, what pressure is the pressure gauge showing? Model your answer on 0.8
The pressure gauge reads 1.5
